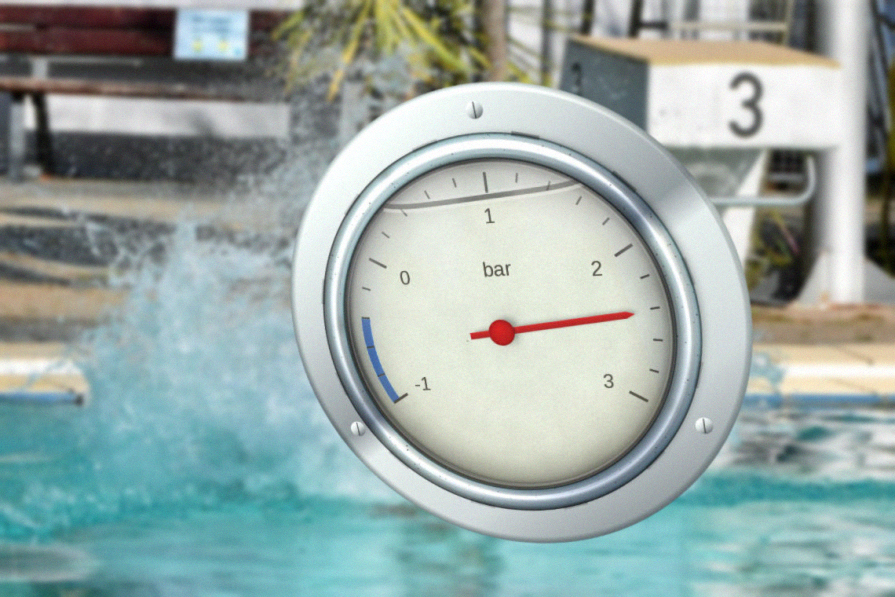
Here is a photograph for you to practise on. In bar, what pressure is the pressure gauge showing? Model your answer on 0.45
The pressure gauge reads 2.4
